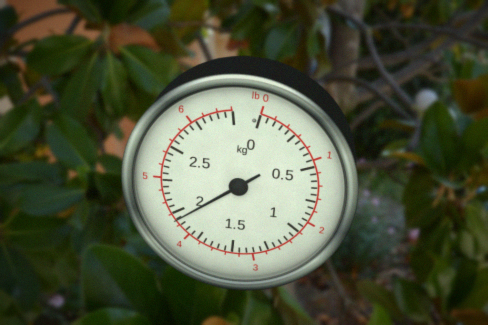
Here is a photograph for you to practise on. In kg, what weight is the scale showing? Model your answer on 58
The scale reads 1.95
